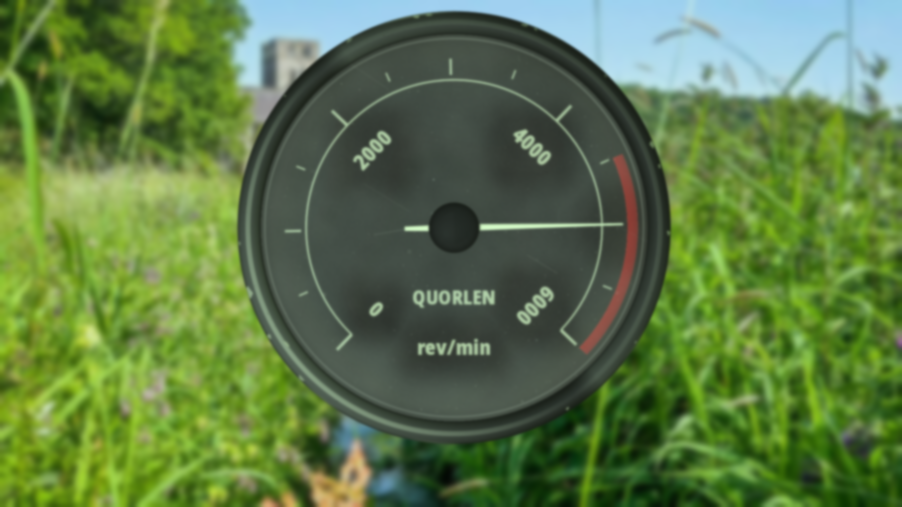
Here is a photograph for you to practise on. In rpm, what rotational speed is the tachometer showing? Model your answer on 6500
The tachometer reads 5000
